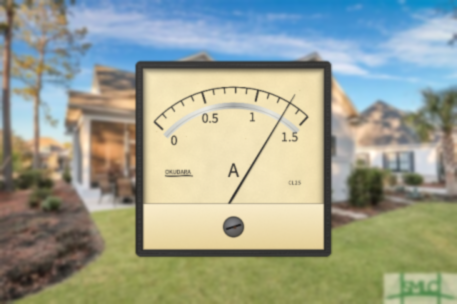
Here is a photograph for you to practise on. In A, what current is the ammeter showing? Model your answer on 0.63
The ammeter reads 1.3
